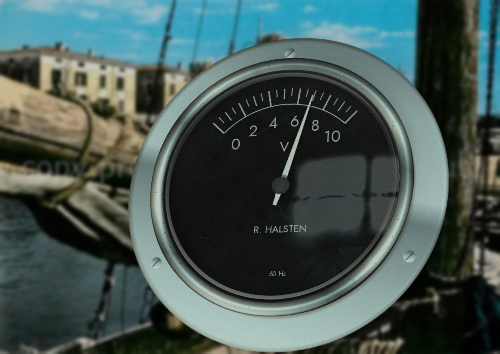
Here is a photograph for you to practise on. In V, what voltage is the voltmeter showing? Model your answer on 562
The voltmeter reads 7
